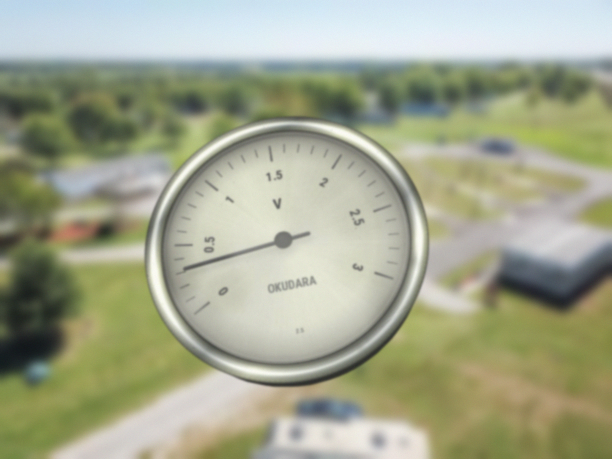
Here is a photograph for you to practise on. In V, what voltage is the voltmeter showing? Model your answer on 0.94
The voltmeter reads 0.3
